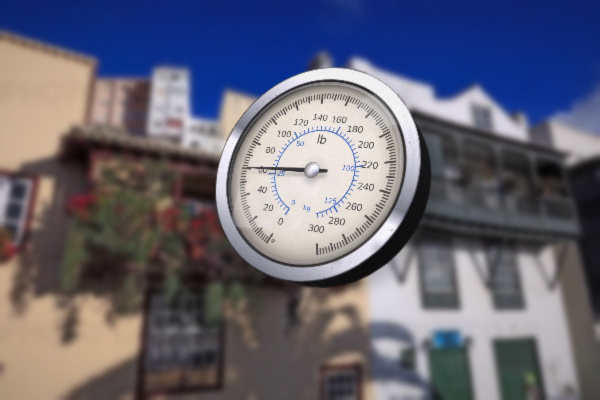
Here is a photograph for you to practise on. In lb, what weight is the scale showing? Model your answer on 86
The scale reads 60
